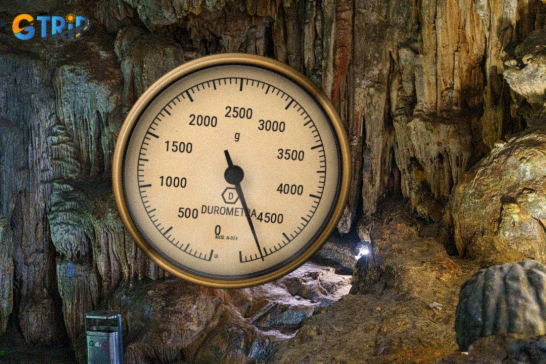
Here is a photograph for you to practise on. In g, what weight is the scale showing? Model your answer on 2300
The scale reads 4800
